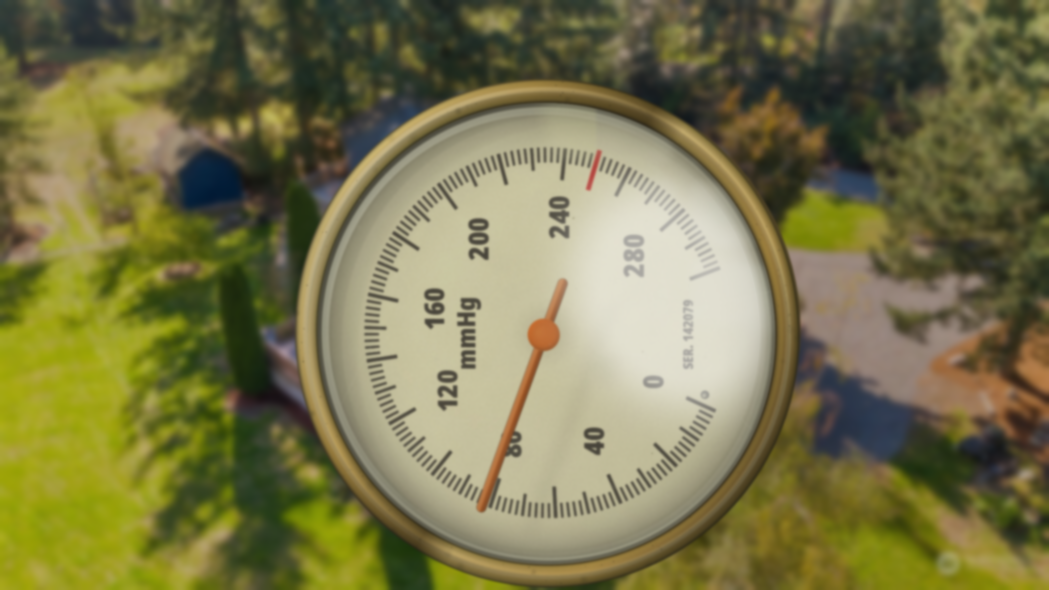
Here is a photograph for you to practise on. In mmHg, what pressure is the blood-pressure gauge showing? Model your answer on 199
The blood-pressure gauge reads 82
